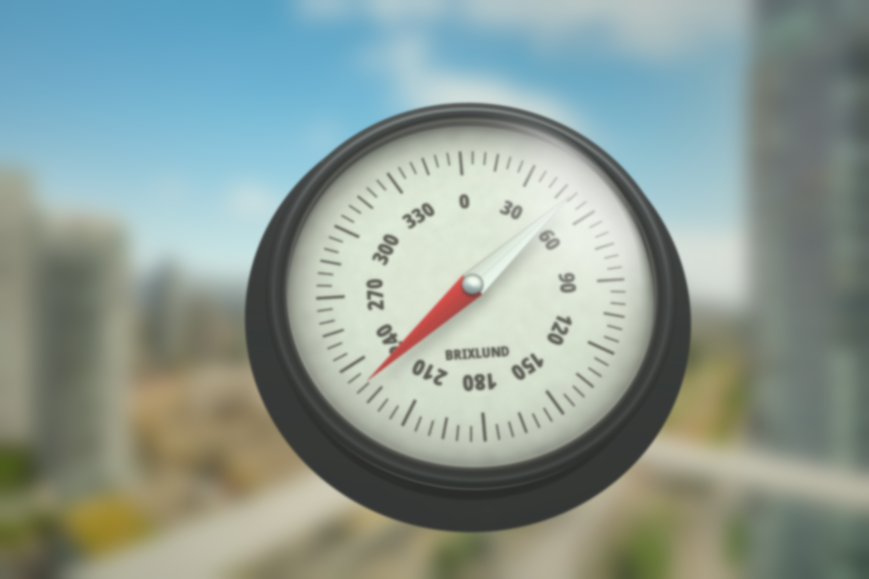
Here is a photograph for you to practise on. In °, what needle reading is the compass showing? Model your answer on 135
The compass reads 230
